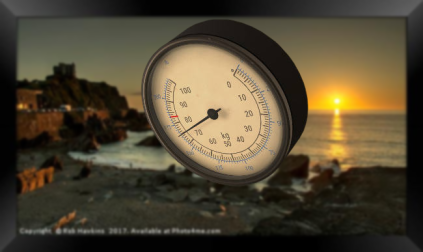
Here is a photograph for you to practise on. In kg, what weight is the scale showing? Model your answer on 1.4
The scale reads 75
